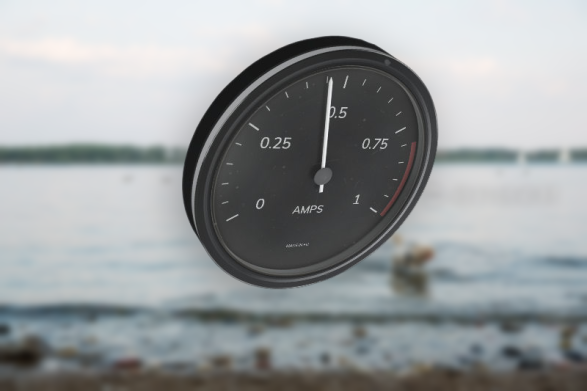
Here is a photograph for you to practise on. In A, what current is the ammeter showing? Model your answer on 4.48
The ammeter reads 0.45
